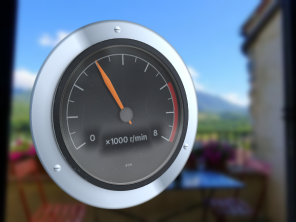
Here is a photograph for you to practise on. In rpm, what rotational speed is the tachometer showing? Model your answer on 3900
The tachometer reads 3000
